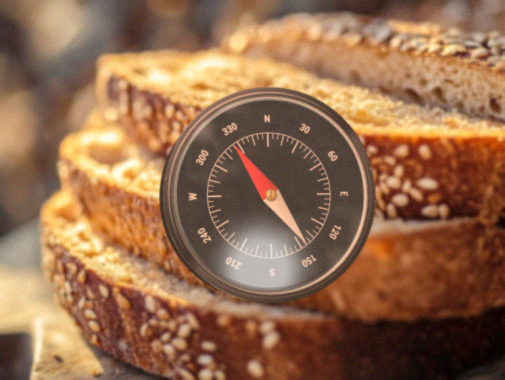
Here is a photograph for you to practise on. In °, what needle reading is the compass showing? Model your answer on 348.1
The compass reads 325
